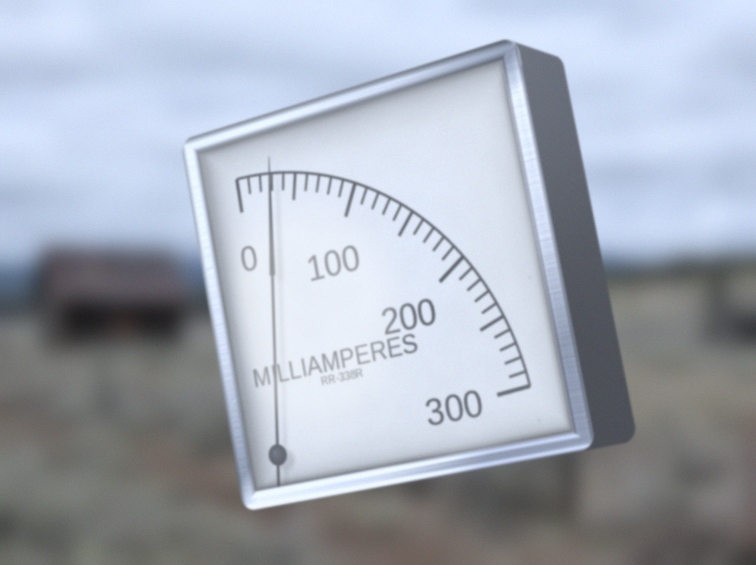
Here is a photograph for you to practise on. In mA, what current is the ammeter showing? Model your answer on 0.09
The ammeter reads 30
